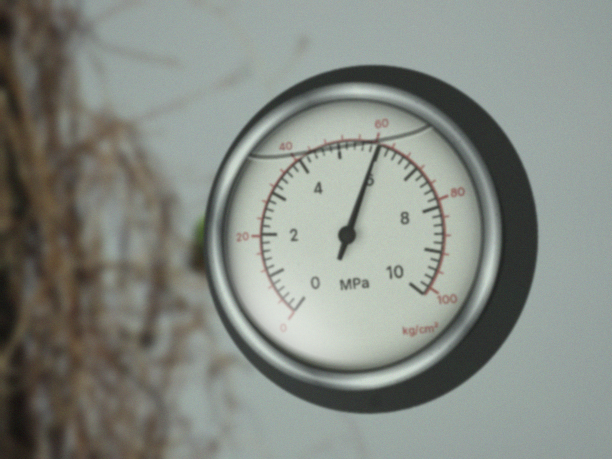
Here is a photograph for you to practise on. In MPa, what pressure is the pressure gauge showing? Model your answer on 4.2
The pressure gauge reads 6
